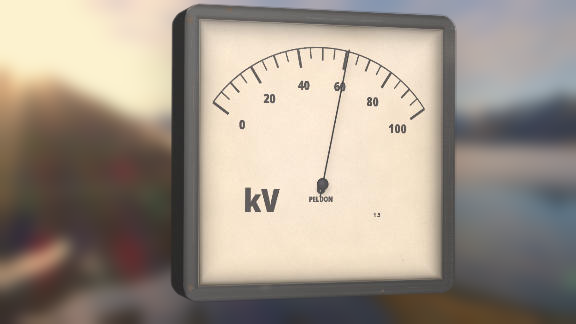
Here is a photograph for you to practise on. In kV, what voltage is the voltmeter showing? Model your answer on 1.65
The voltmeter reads 60
